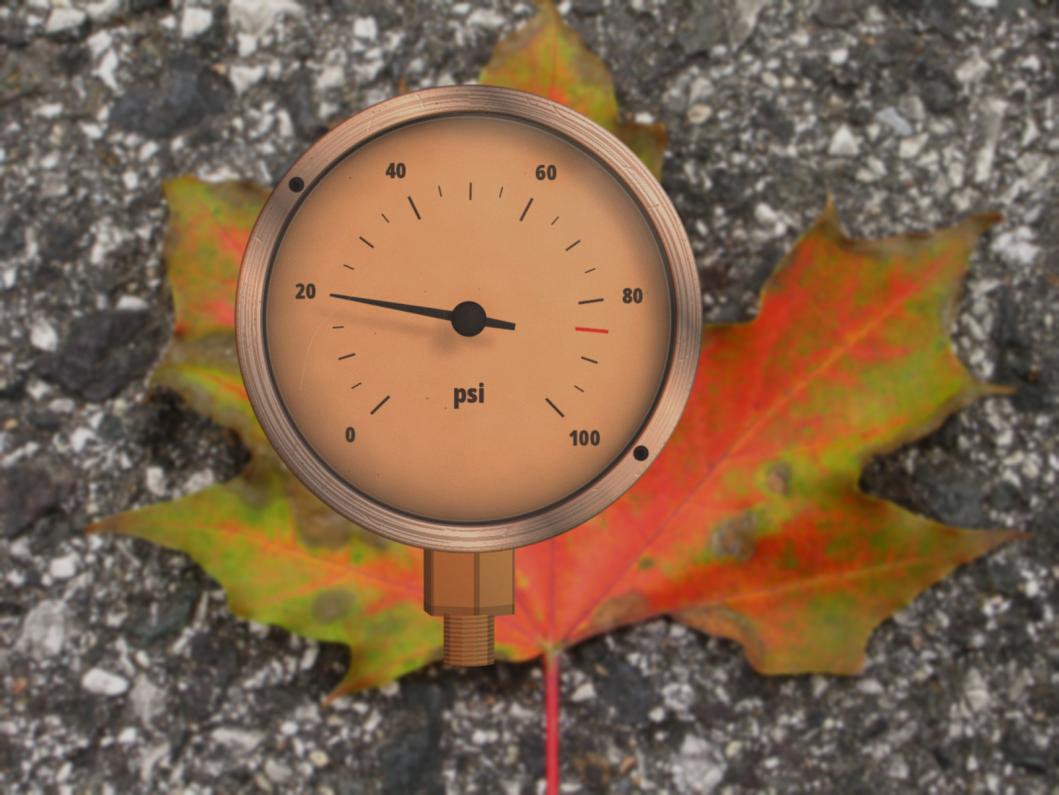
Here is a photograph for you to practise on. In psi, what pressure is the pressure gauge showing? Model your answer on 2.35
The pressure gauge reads 20
